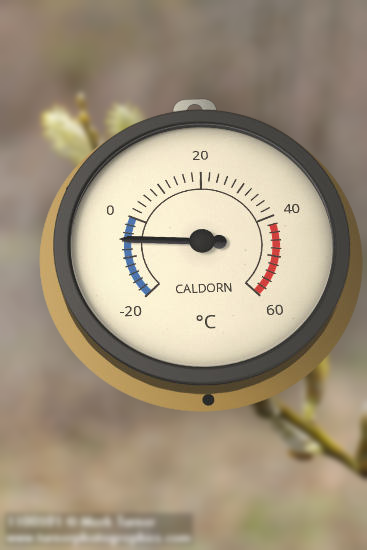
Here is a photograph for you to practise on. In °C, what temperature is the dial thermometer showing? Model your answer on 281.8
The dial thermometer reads -6
